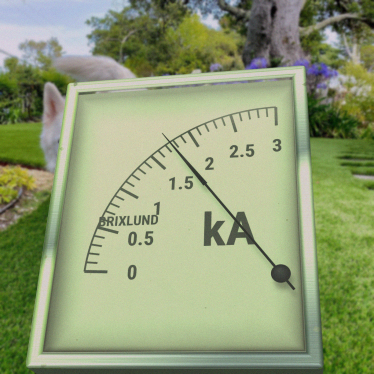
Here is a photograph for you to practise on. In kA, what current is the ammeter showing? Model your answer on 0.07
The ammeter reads 1.75
